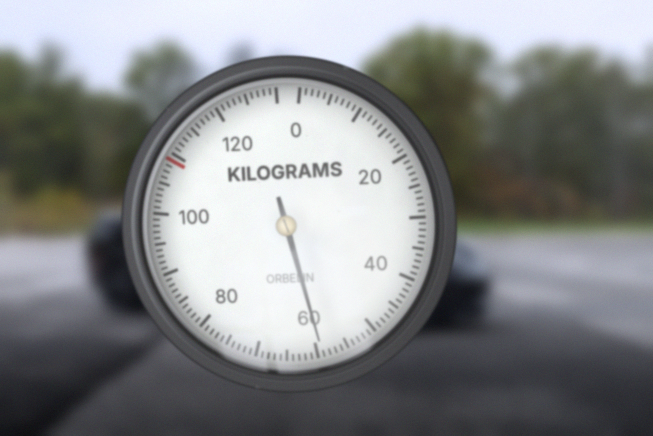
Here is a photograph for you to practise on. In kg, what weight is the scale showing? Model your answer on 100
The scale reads 59
